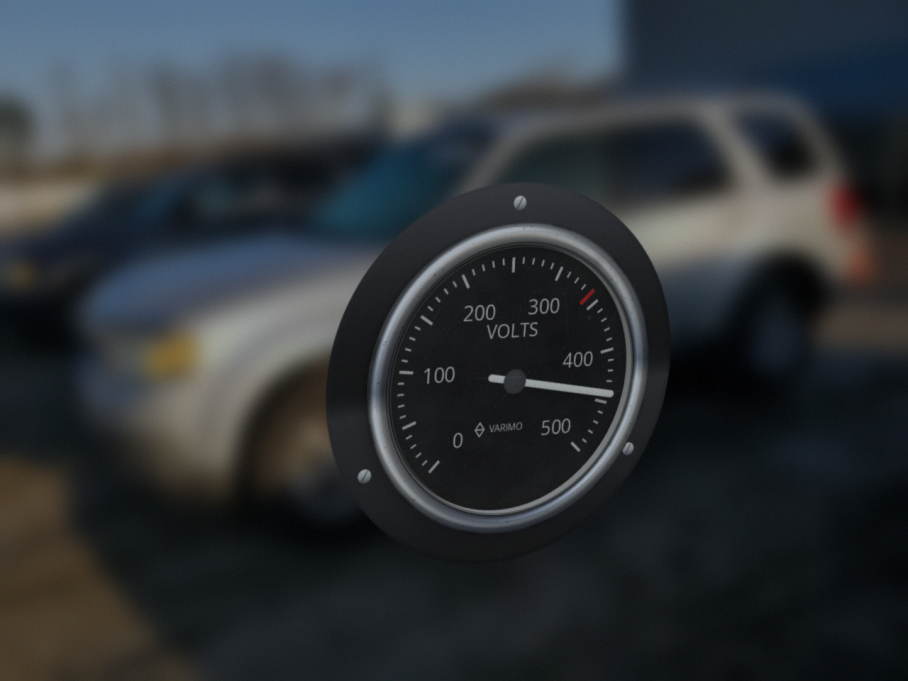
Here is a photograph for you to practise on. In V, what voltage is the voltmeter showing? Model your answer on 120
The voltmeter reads 440
